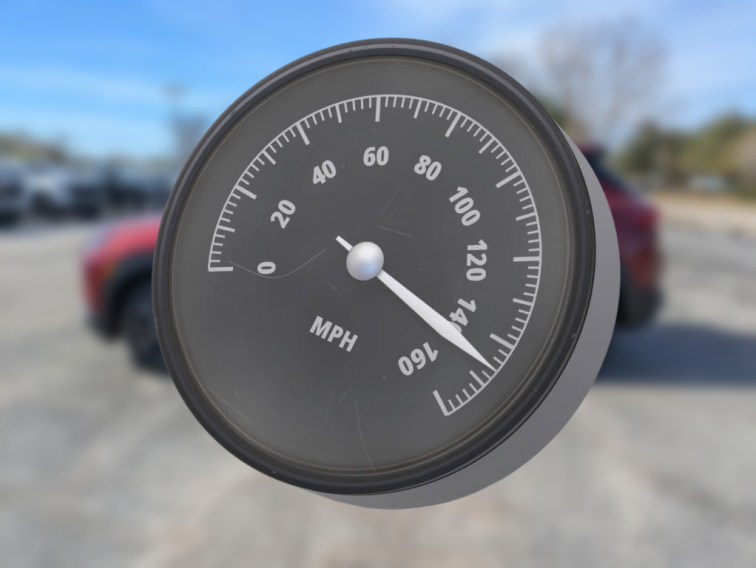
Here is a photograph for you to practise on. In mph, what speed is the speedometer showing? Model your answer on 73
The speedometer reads 146
